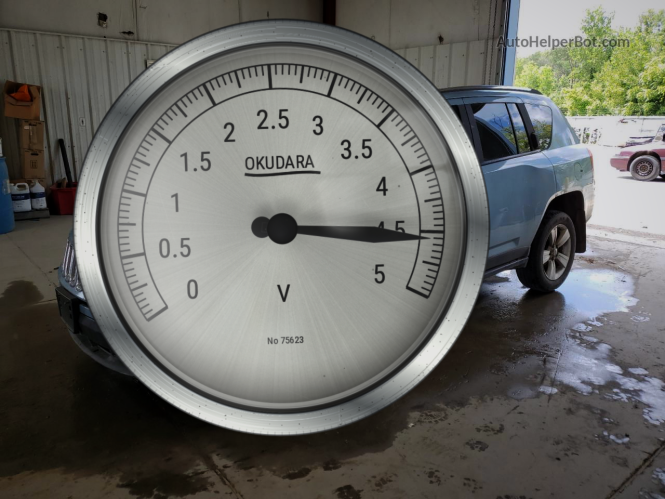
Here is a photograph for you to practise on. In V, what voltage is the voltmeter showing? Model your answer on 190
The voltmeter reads 4.55
